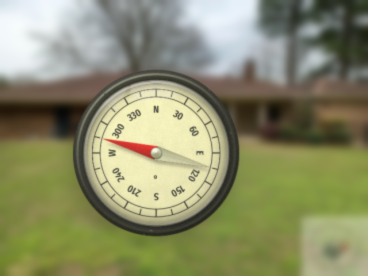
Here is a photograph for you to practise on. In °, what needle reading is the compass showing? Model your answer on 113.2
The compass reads 285
